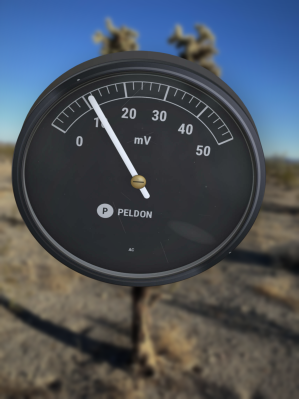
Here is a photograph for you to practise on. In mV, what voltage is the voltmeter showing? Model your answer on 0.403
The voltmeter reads 12
